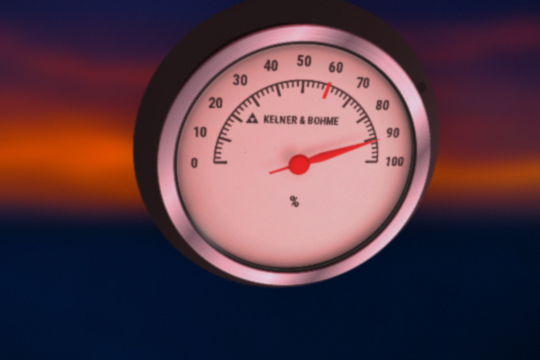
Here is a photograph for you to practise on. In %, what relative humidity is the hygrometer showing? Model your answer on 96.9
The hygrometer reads 90
